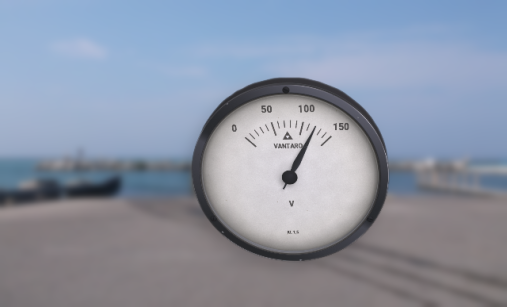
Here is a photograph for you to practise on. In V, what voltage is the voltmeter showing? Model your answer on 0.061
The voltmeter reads 120
